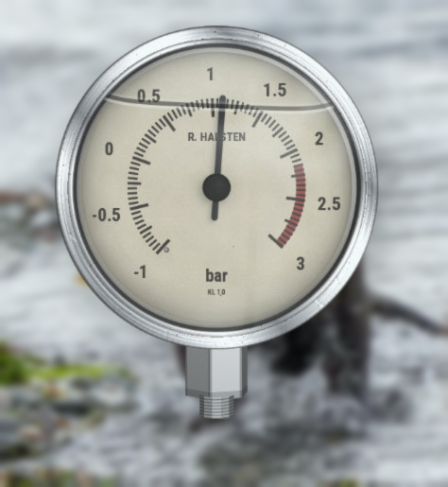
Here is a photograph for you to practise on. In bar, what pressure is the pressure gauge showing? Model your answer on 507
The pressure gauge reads 1.1
